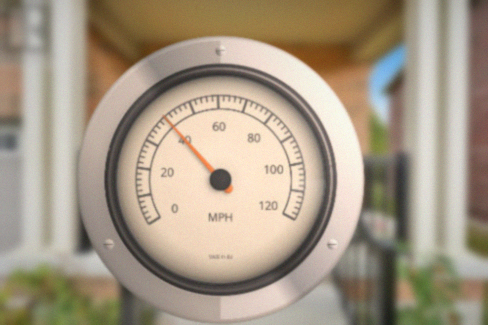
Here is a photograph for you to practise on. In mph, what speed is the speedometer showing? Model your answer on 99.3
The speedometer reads 40
